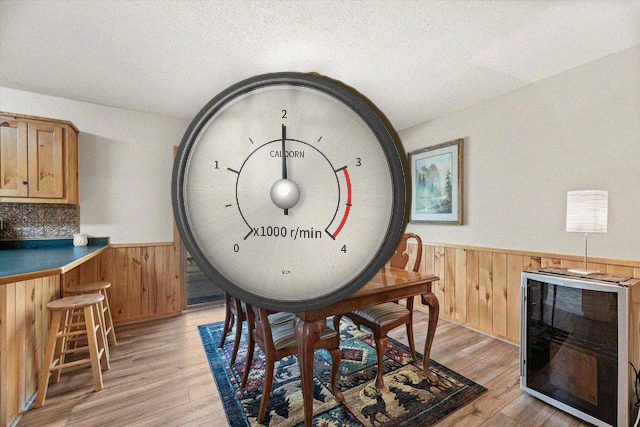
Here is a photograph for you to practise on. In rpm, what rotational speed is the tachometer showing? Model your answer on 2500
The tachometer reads 2000
